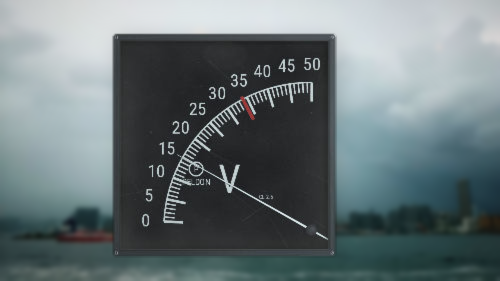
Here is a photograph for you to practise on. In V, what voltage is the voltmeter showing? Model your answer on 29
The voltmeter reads 15
